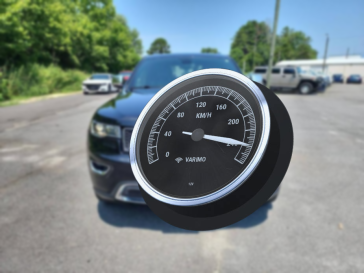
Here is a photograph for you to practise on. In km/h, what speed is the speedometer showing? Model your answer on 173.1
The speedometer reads 240
